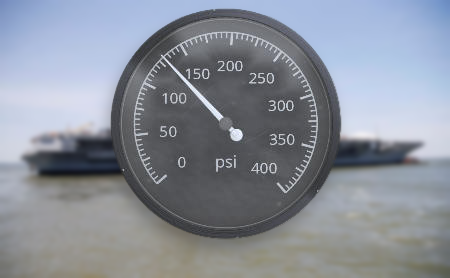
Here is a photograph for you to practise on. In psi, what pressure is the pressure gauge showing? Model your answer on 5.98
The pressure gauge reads 130
